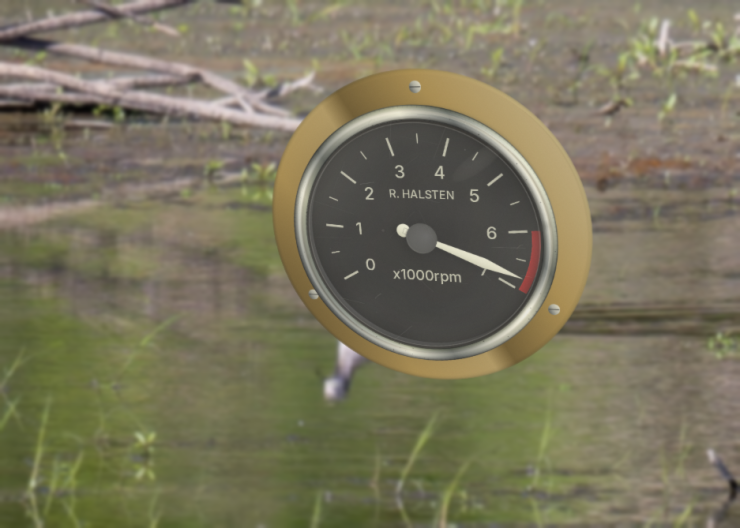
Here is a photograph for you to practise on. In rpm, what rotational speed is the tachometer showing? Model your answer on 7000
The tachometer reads 6750
